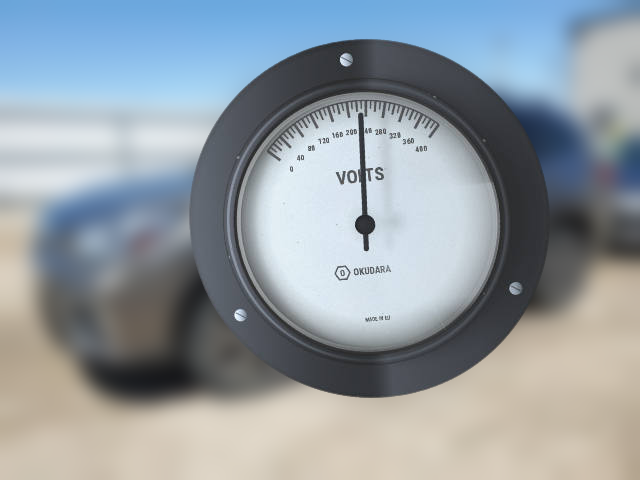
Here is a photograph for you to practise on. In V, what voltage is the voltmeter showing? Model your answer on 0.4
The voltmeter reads 230
